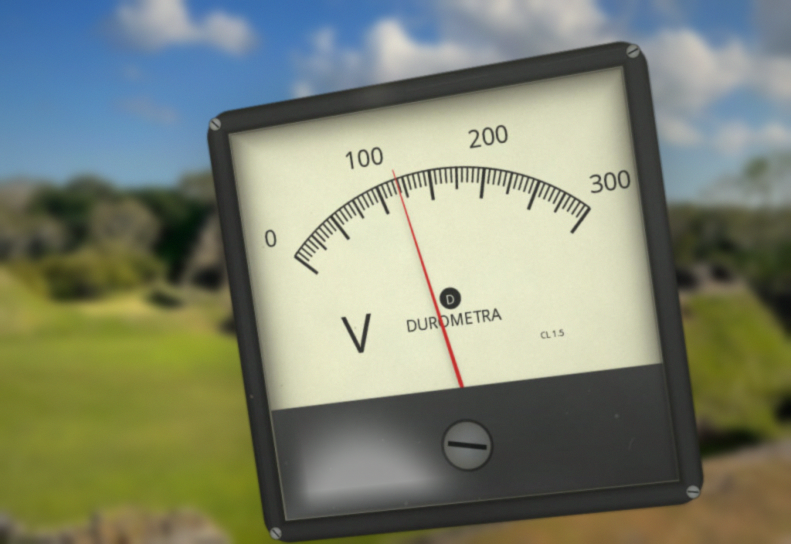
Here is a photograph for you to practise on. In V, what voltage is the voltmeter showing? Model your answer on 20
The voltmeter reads 120
